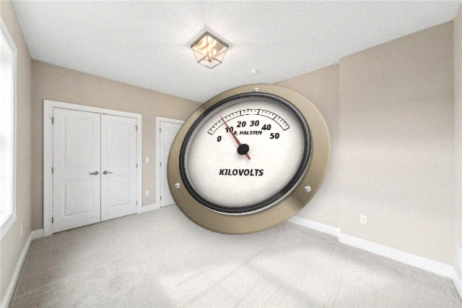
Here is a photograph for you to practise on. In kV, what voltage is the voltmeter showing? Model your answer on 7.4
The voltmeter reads 10
